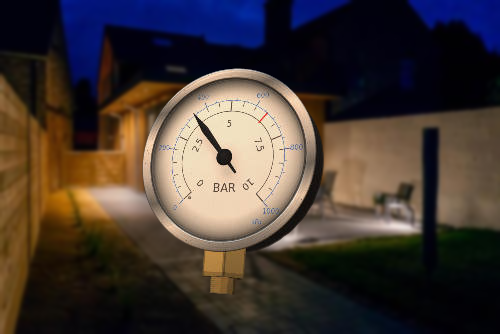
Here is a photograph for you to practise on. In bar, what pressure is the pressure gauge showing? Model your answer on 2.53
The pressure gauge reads 3.5
